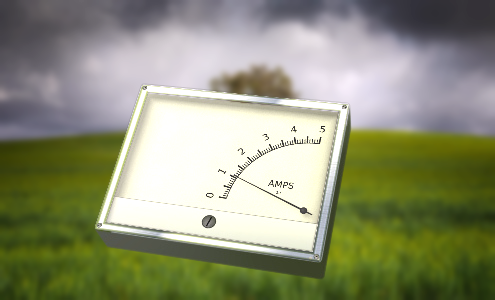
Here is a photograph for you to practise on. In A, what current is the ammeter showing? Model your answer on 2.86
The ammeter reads 1
